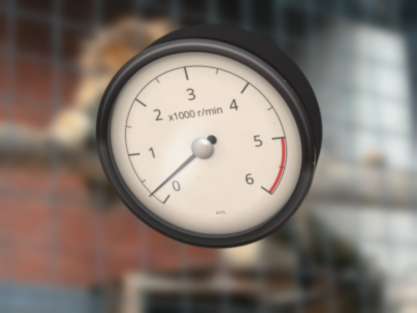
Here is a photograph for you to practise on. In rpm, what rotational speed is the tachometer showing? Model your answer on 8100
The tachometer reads 250
